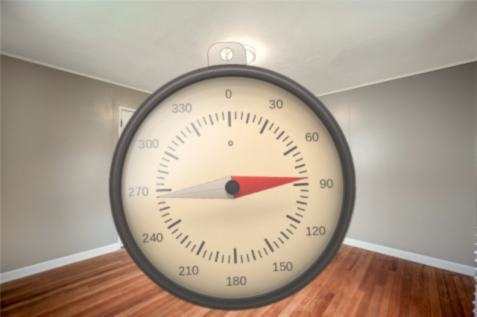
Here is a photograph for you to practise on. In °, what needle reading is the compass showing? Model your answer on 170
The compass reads 85
